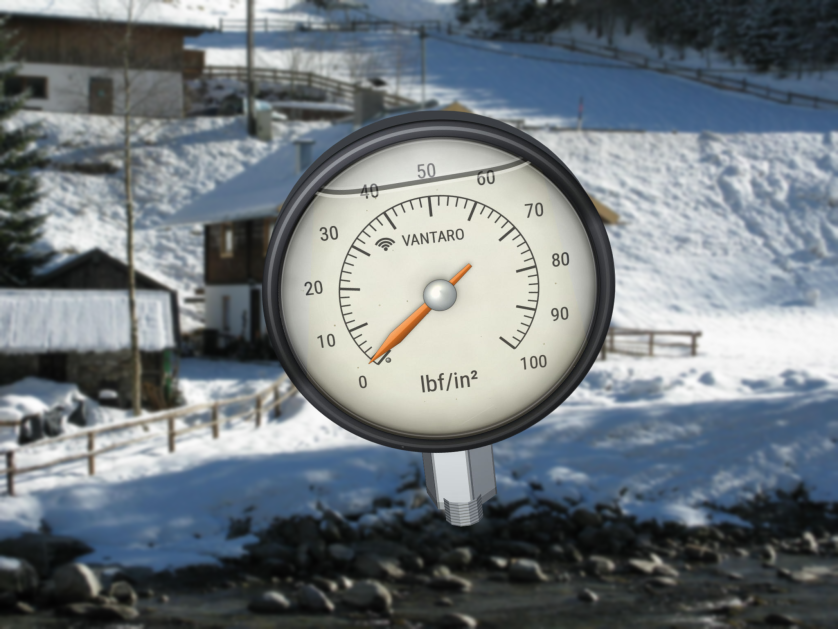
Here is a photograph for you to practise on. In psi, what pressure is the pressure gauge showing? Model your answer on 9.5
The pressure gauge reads 2
